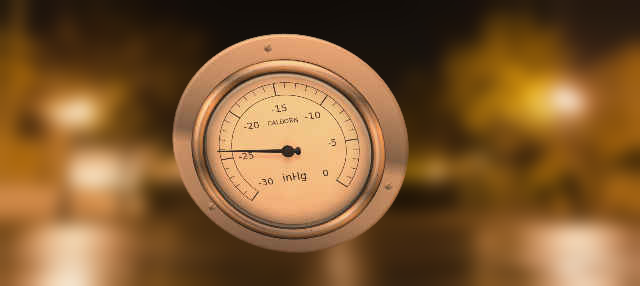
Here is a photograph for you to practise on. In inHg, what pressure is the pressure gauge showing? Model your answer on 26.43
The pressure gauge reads -24
